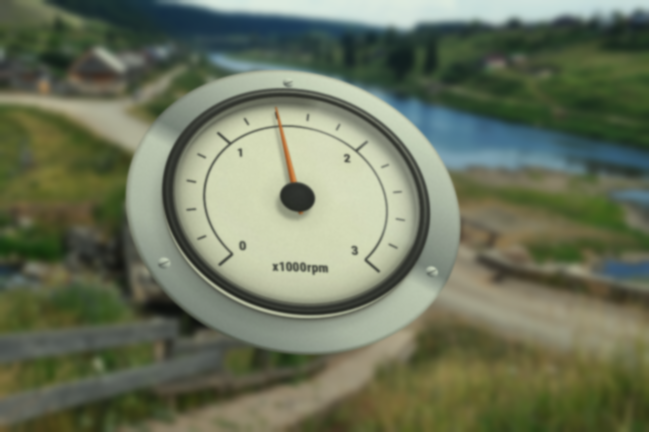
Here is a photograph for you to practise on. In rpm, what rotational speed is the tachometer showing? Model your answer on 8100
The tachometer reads 1400
